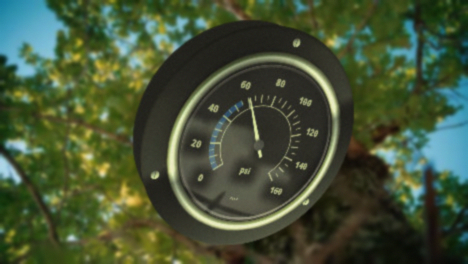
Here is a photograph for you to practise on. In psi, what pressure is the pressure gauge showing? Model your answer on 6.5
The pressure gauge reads 60
